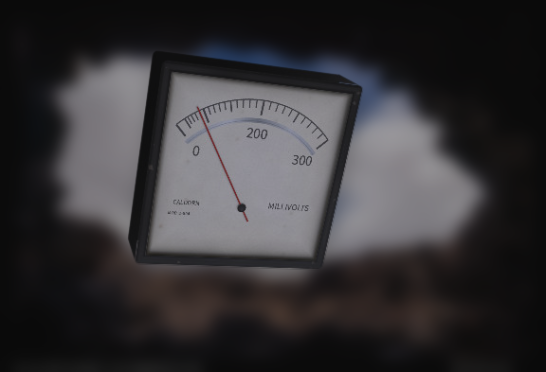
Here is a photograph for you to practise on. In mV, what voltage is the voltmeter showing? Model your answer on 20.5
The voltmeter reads 90
